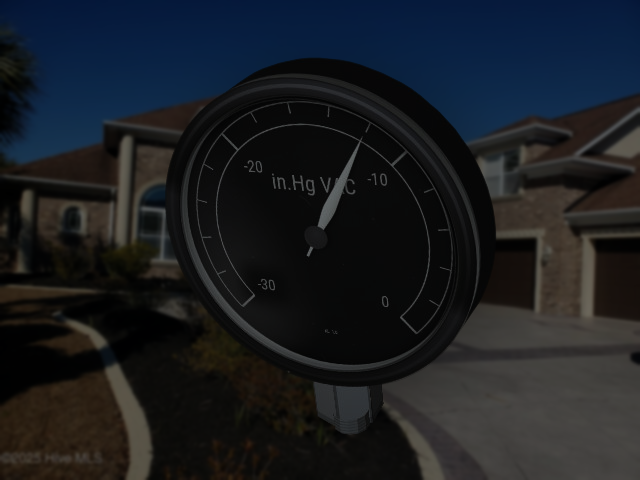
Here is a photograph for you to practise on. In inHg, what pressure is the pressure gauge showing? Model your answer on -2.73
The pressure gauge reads -12
